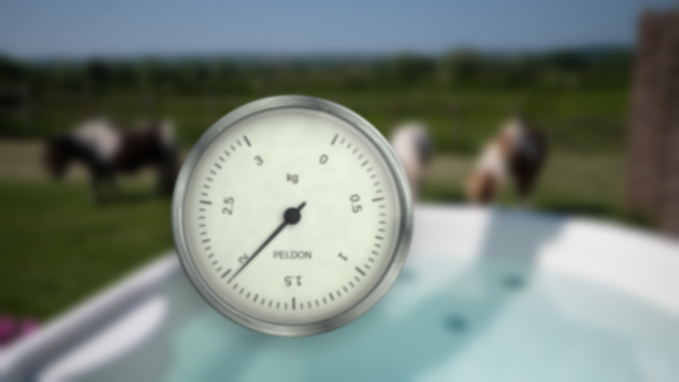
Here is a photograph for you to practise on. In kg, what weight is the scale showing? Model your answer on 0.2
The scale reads 1.95
